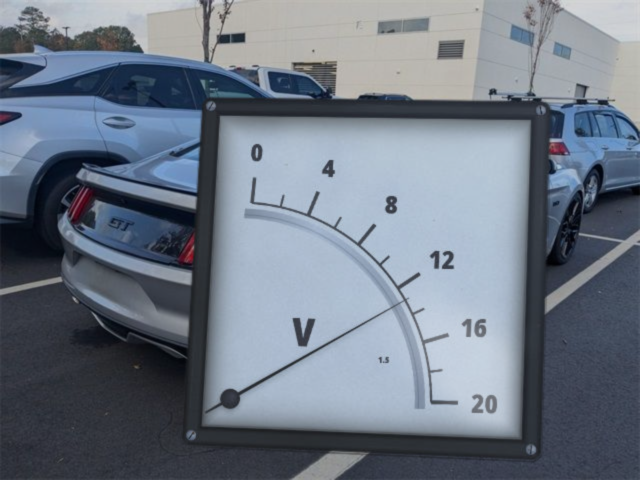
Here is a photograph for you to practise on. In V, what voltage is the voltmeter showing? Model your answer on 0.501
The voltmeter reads 13
